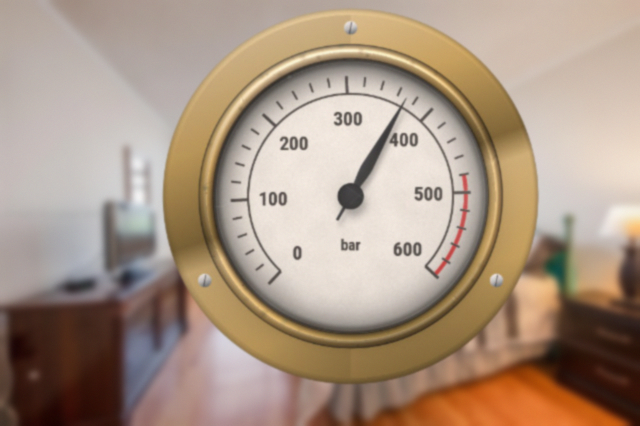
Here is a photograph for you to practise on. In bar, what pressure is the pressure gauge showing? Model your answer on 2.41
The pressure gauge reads 370
